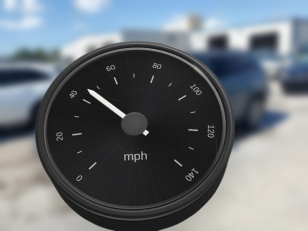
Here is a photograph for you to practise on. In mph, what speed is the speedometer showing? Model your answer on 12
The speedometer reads 45
